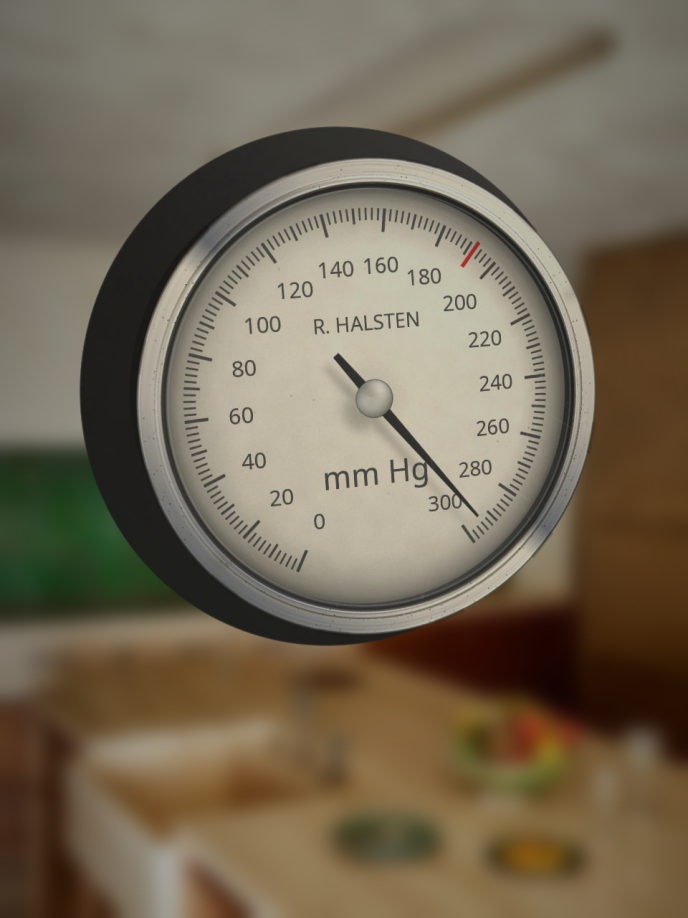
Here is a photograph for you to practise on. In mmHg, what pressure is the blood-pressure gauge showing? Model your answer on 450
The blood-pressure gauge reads 294
